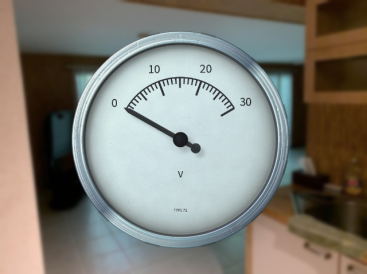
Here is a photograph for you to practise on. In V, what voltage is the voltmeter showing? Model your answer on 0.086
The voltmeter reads 0
